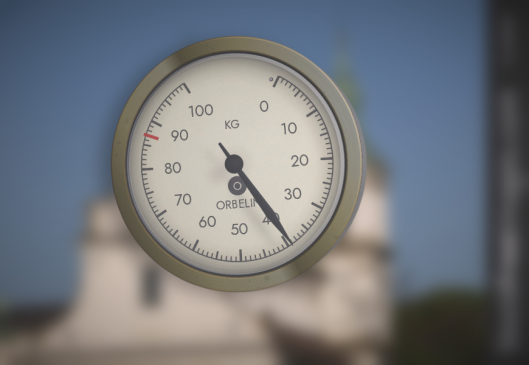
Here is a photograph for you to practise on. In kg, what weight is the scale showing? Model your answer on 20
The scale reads 39
